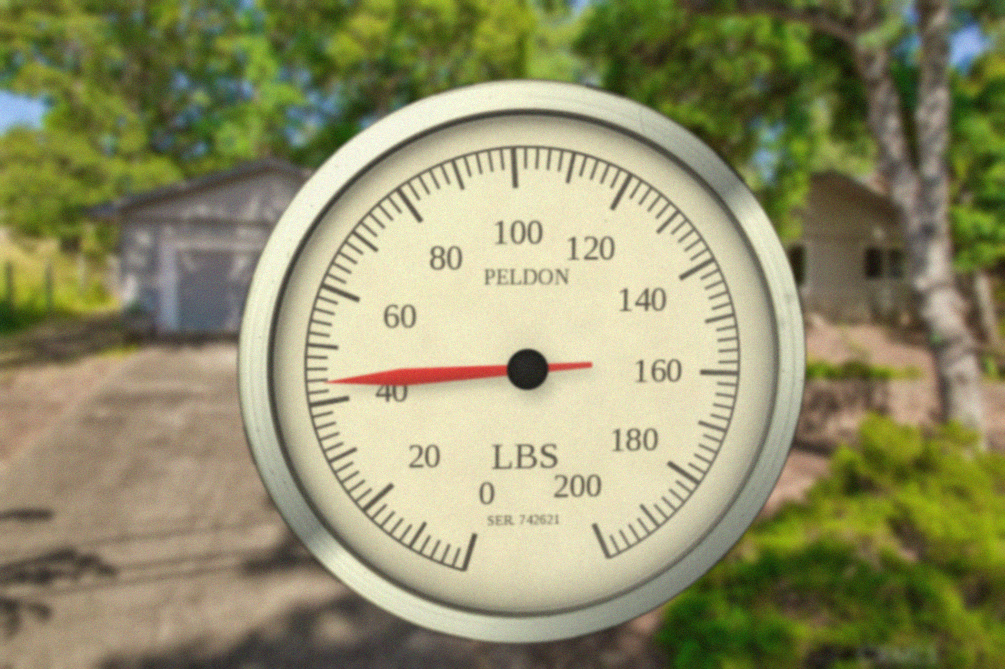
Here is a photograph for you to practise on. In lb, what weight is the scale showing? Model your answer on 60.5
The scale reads 44
